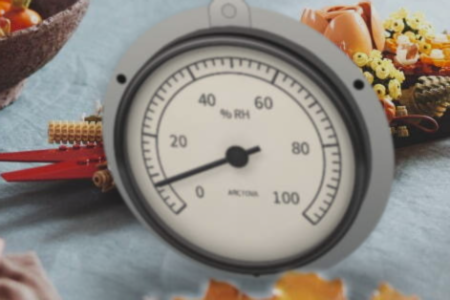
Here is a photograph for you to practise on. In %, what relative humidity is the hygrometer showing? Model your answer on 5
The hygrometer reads 8
